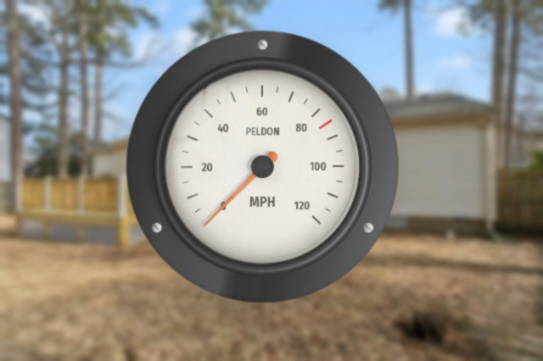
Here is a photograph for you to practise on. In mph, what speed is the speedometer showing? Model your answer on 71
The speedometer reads 0
